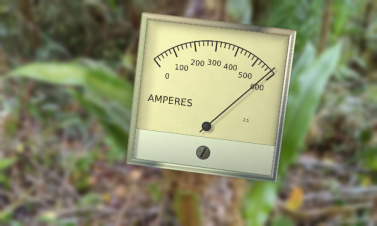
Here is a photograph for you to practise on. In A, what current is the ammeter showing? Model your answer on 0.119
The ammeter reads 580
